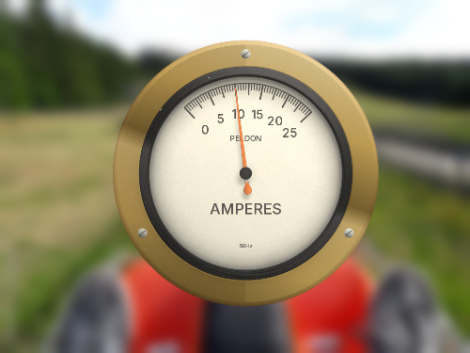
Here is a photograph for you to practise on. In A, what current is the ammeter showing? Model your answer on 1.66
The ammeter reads 10
